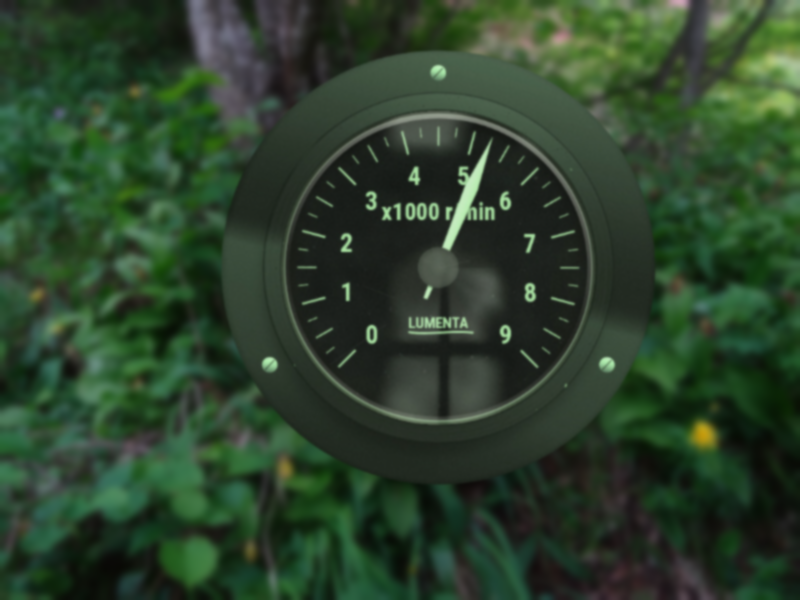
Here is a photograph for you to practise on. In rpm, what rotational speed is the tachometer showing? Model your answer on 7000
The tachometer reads 5250
